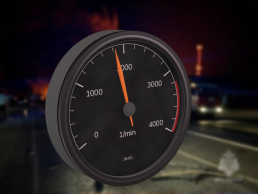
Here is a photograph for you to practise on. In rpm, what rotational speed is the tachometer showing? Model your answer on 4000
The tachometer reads 1800
